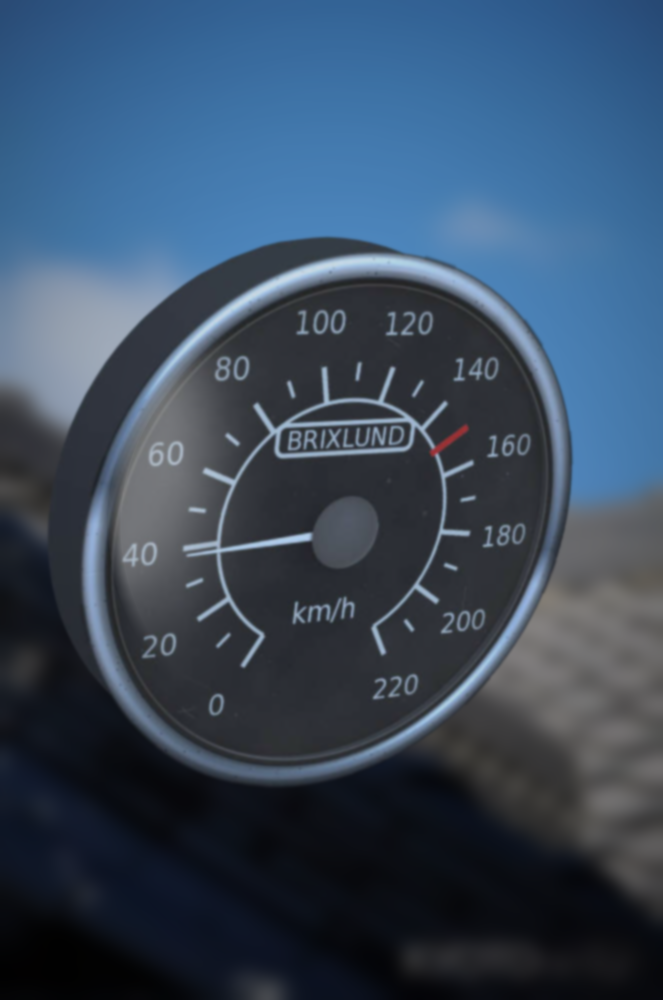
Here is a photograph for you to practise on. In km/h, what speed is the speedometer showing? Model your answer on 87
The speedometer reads 40
